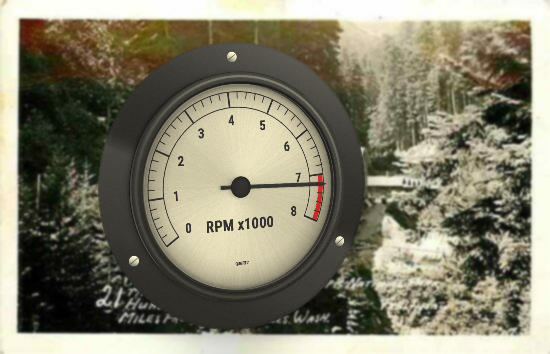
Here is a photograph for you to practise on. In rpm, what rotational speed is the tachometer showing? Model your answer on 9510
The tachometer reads 7200
